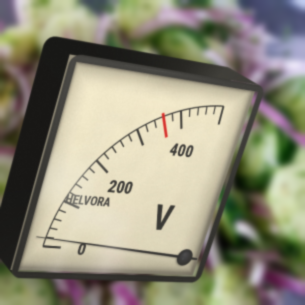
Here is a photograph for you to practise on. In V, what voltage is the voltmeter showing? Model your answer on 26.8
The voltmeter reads 20
